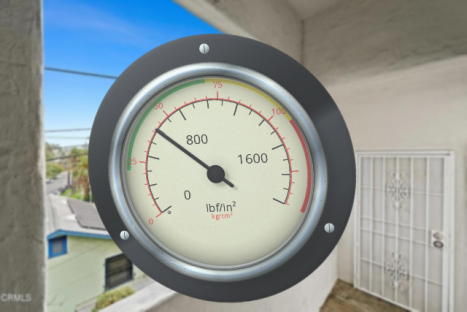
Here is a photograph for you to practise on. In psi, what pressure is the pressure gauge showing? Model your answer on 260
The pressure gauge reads 600
